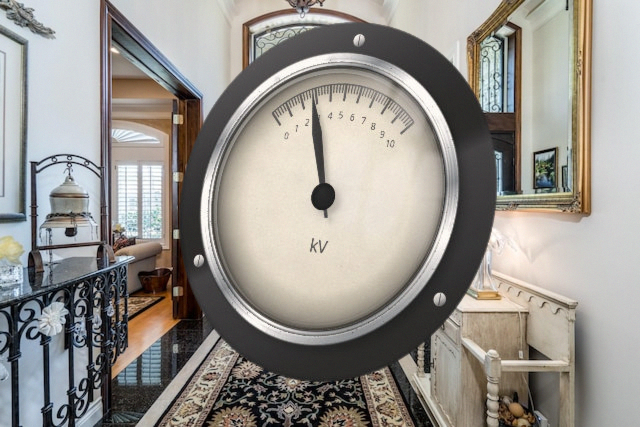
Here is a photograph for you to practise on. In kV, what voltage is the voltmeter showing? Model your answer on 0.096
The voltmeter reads 3
